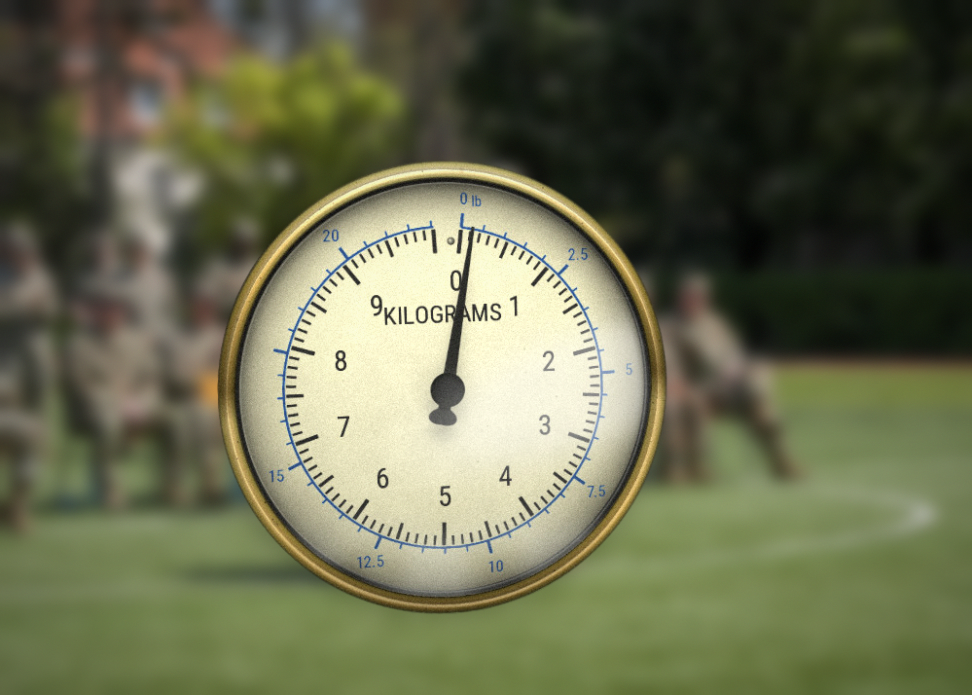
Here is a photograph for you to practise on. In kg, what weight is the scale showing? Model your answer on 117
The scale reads 0.1
